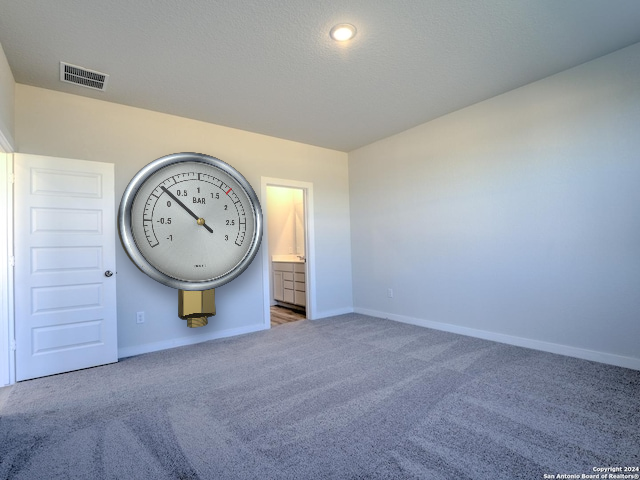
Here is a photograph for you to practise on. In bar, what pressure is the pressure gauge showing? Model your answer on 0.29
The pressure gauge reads 0.2
